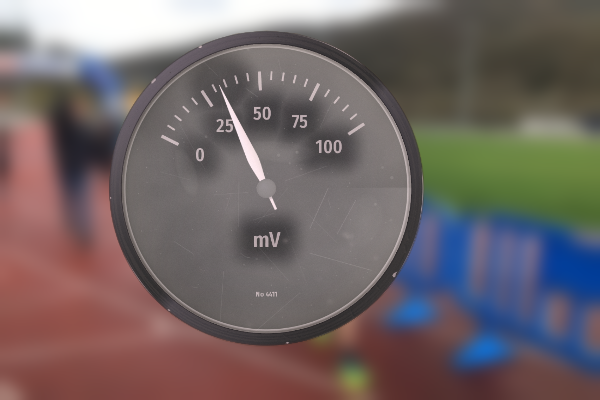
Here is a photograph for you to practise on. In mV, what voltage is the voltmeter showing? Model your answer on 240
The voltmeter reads 32.5
